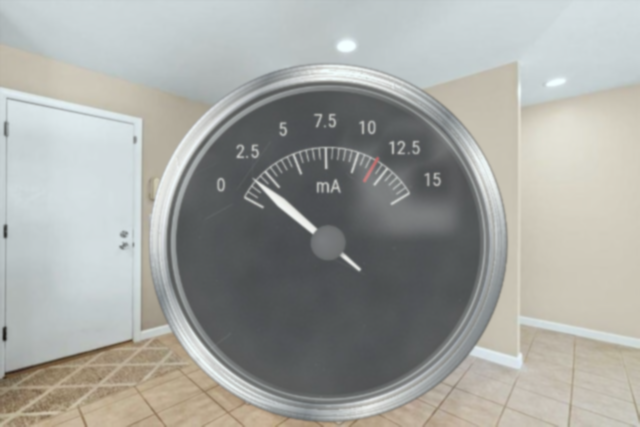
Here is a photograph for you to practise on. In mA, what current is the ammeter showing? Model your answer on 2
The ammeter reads 1.5
